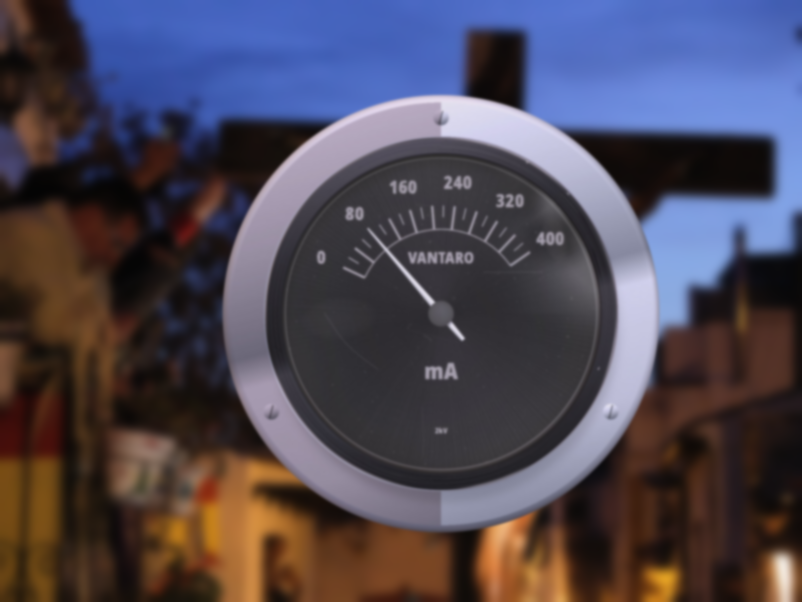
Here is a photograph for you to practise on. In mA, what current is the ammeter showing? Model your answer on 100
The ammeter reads 80
